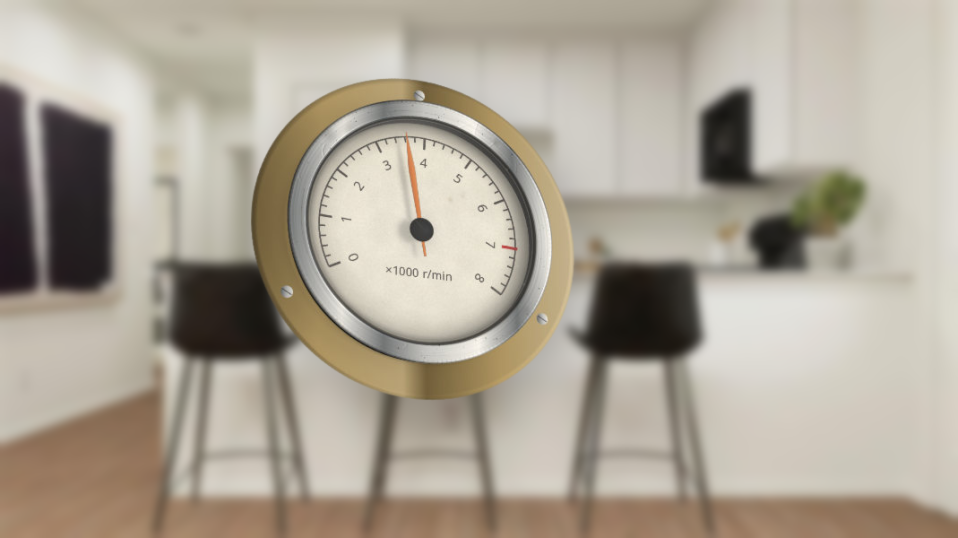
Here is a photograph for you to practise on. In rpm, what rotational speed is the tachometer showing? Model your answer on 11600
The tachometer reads 3600
